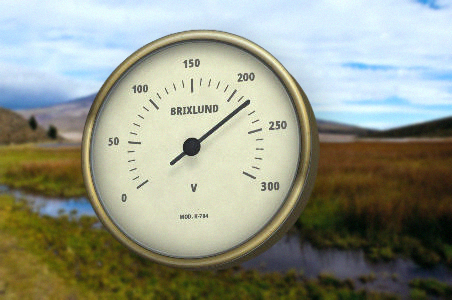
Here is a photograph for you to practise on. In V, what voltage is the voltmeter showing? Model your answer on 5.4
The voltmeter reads 220
